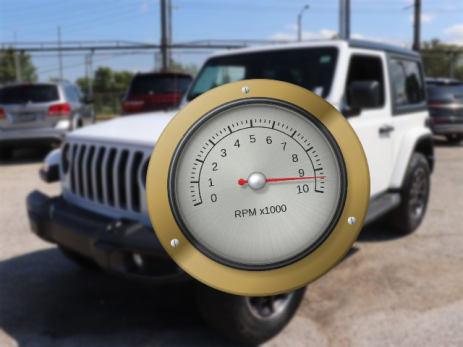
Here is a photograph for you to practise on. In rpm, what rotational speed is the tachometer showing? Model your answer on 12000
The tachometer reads 9400
